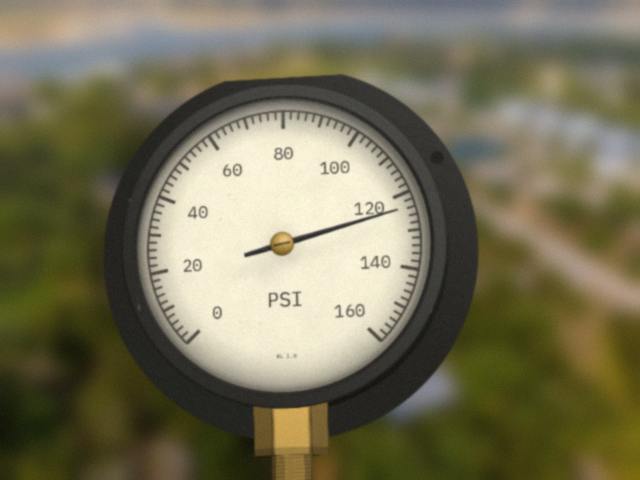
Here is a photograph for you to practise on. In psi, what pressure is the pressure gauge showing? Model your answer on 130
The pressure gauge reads 124
